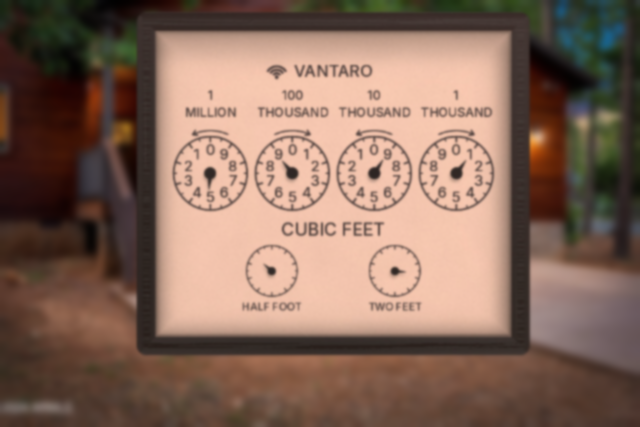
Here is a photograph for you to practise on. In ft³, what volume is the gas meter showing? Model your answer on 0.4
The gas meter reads 489100
